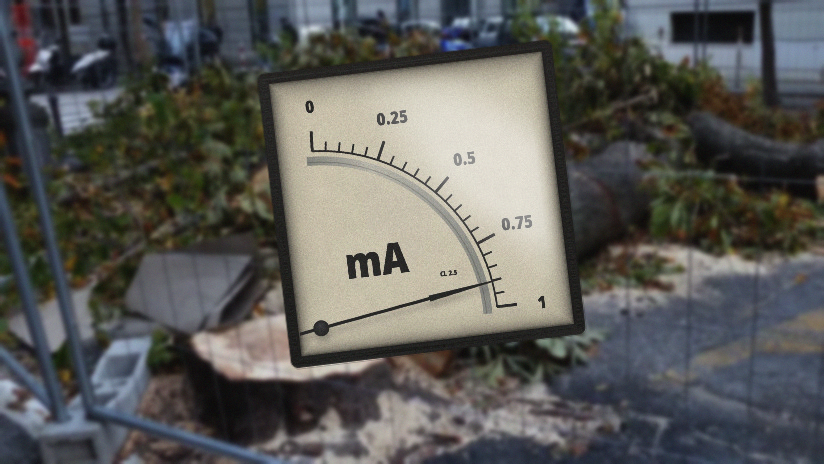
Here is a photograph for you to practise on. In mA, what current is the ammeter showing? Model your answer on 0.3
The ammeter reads 0.9
